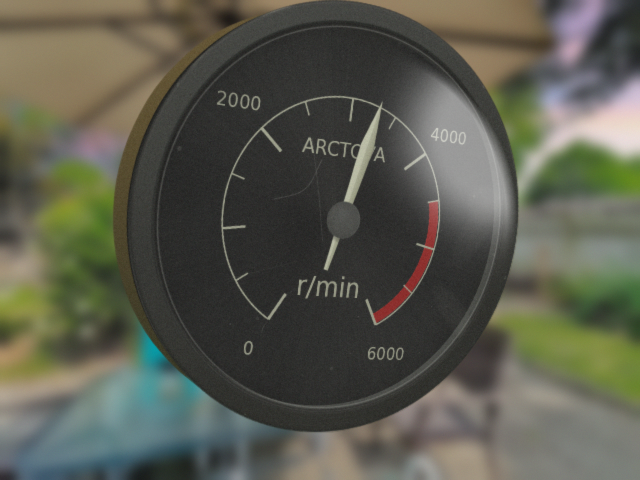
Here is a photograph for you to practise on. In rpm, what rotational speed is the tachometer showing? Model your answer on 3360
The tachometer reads 3250
